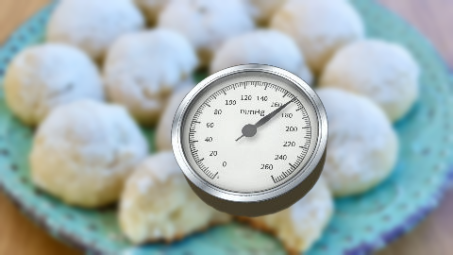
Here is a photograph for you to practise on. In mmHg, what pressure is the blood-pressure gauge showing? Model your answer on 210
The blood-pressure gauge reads 170
